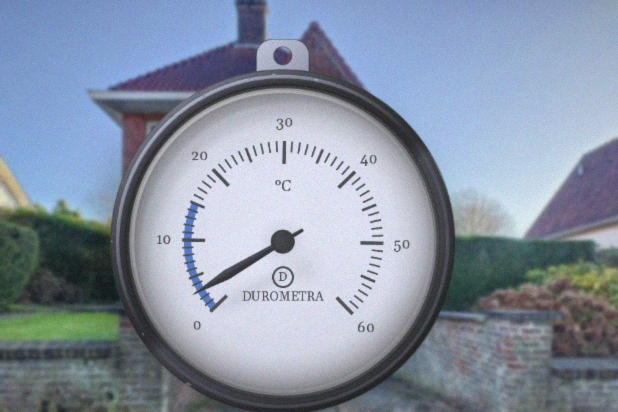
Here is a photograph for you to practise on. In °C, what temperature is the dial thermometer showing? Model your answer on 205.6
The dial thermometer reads 3
